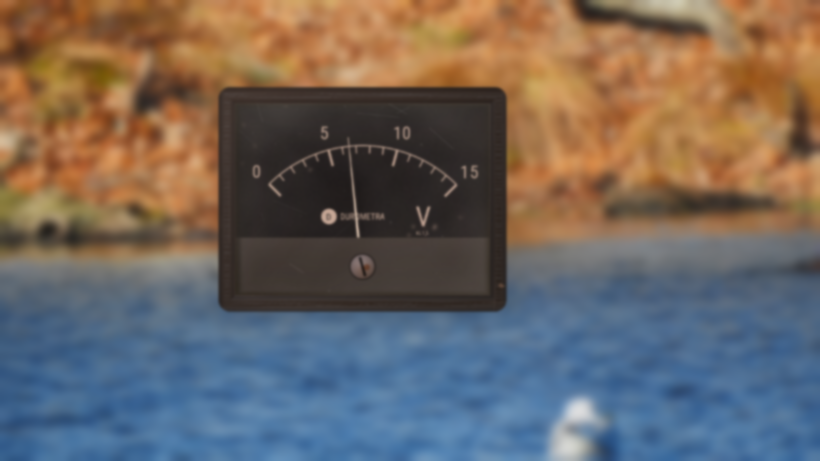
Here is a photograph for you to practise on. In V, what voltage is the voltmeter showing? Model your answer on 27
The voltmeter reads 6.5
